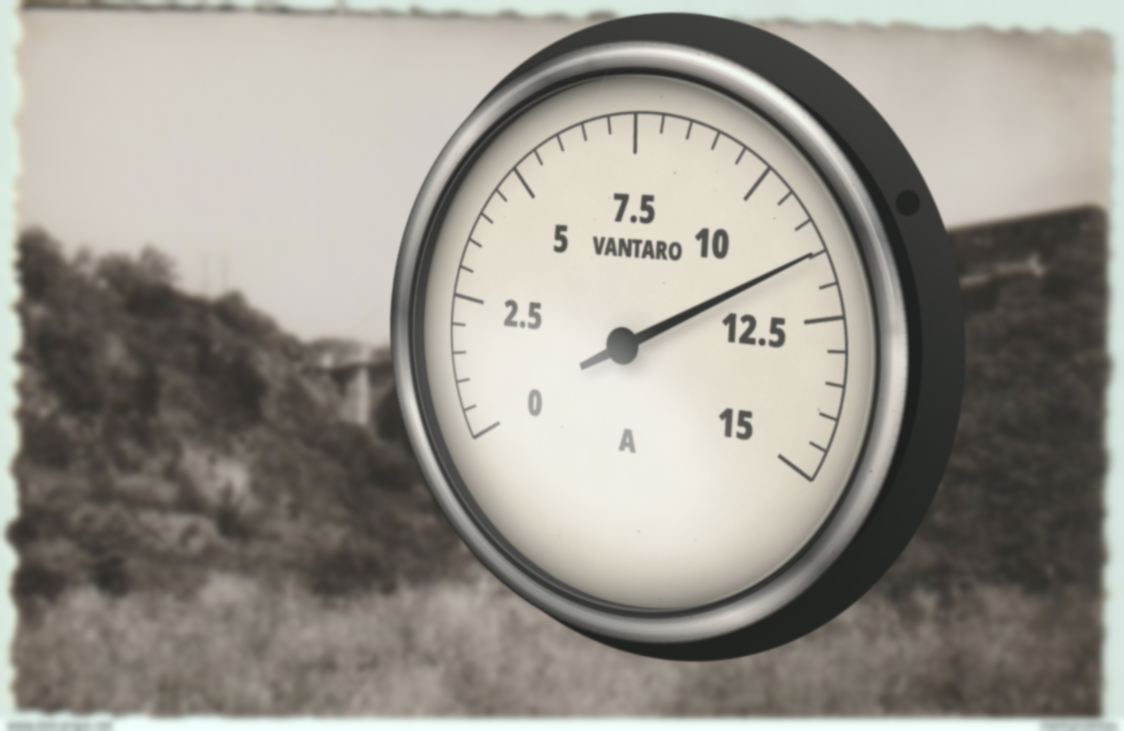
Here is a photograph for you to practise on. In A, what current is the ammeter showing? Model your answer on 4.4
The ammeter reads 11.5
